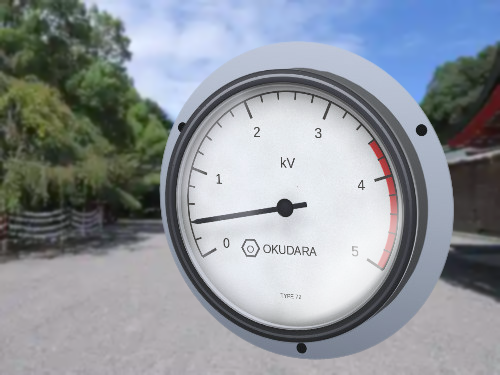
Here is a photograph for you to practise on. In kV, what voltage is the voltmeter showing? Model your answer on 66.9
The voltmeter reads 0.4
